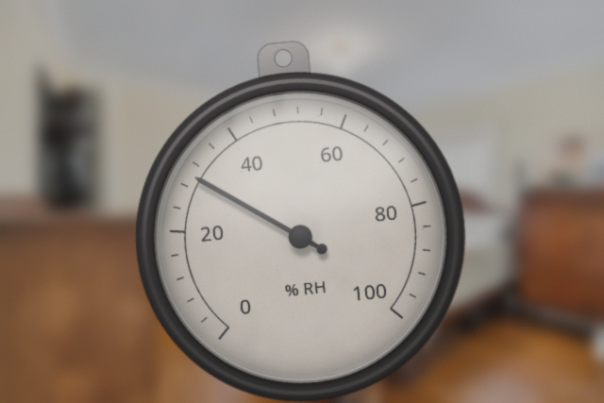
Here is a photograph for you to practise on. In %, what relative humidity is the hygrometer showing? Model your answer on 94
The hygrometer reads 30
